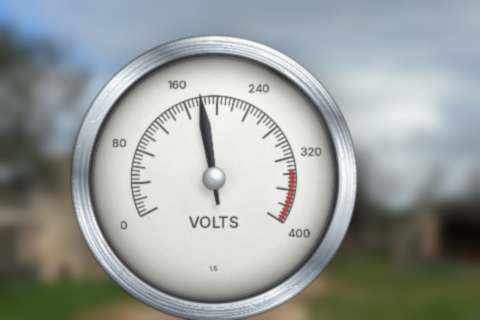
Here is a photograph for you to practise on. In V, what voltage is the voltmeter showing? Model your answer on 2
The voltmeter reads 180
